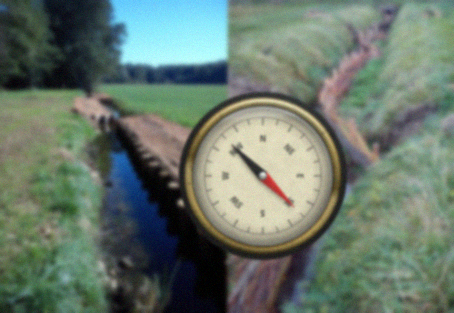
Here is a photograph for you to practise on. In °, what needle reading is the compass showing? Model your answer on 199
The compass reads 135
